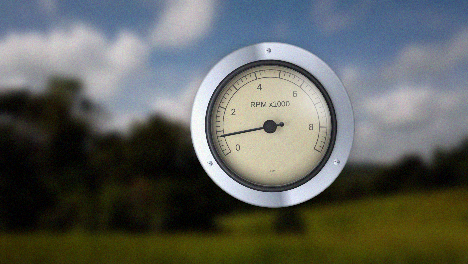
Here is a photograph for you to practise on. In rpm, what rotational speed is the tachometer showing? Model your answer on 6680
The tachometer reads 800
